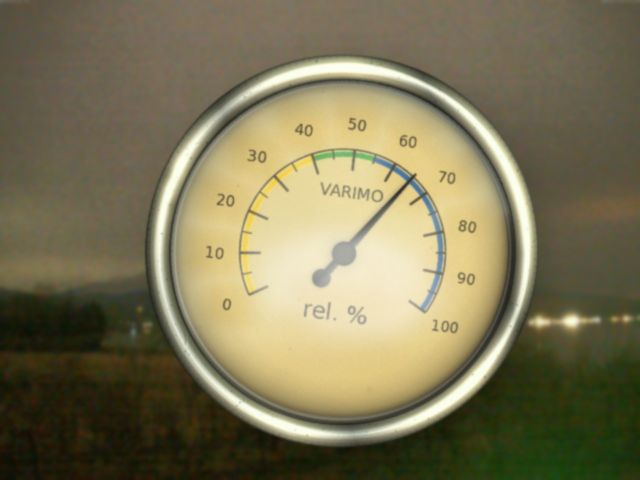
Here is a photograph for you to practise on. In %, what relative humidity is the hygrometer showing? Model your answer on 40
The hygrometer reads 65
